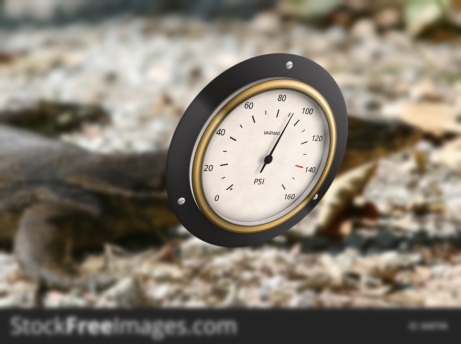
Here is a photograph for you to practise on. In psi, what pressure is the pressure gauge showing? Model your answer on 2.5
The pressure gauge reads 90
